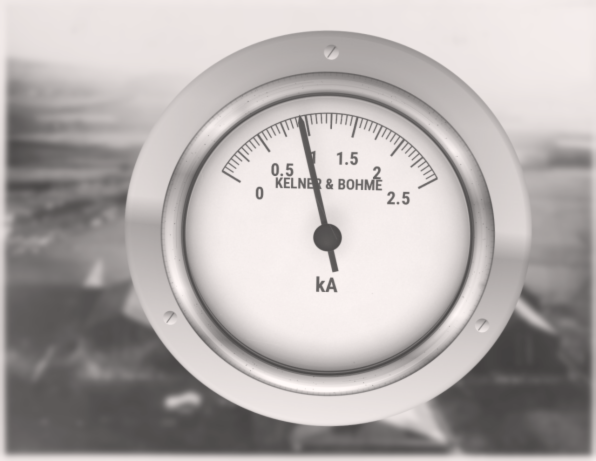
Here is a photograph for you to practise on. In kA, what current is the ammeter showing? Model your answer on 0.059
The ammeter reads 0.95
